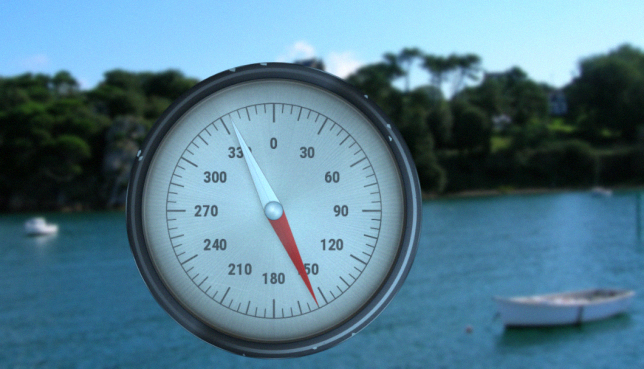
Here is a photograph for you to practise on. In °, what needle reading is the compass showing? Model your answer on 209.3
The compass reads 155
